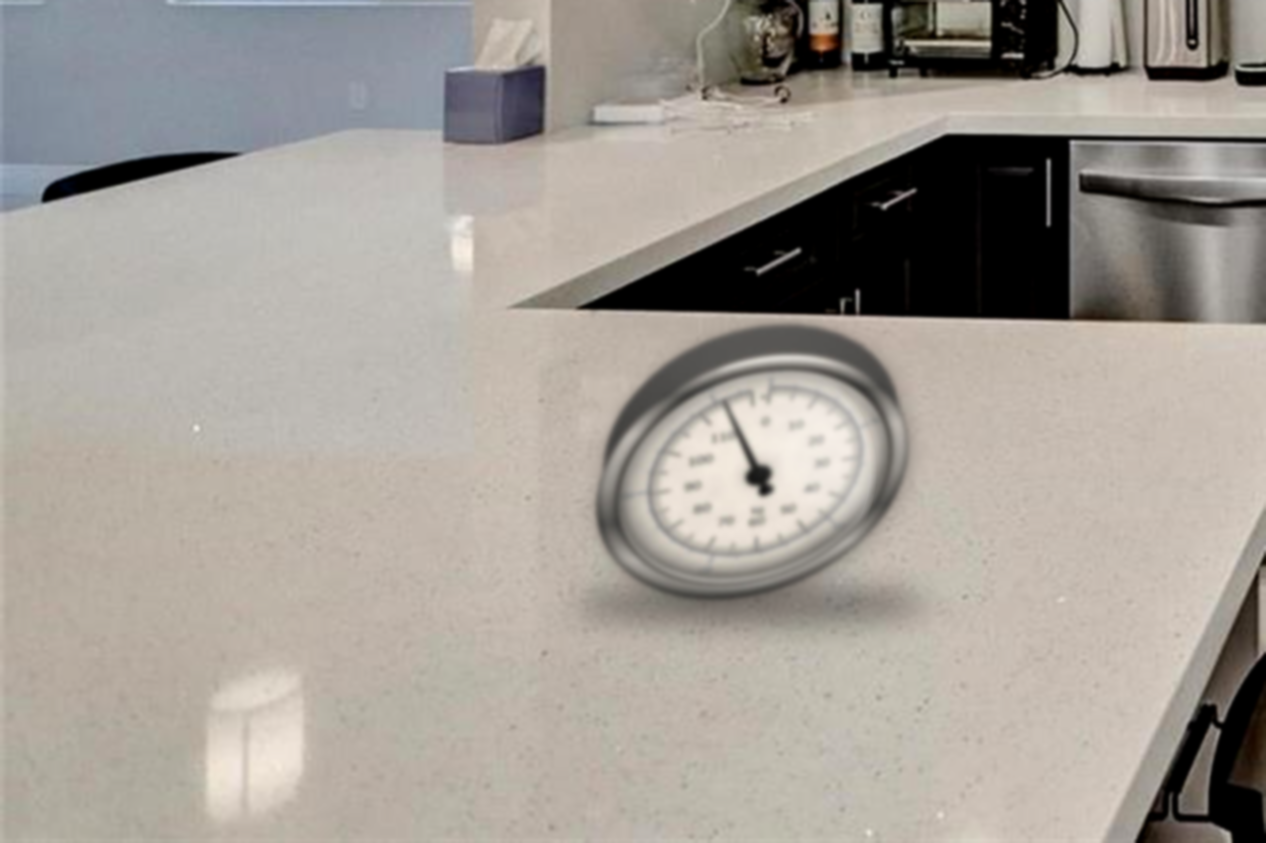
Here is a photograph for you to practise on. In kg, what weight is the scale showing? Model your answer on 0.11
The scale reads 115
